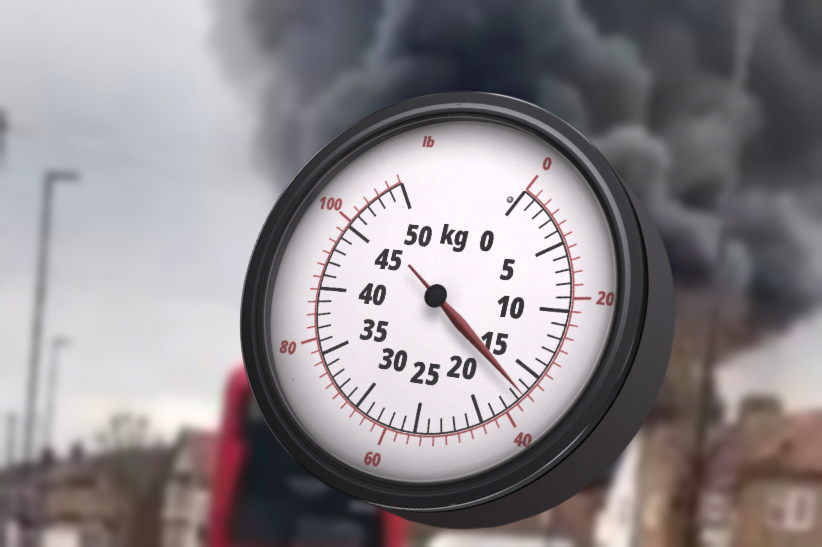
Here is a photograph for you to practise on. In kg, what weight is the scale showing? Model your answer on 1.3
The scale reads 16.5
